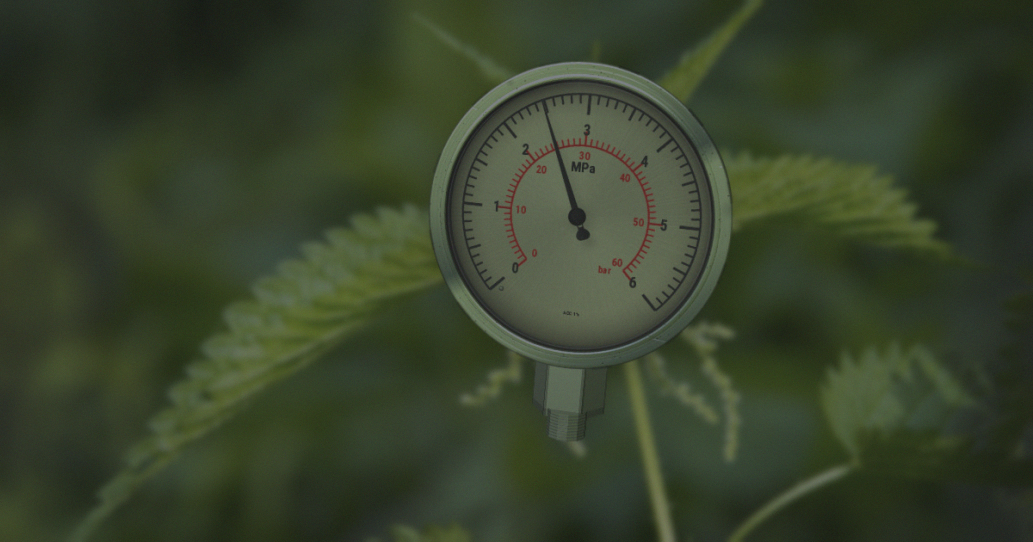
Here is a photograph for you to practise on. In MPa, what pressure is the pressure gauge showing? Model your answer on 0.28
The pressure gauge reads 2.5
